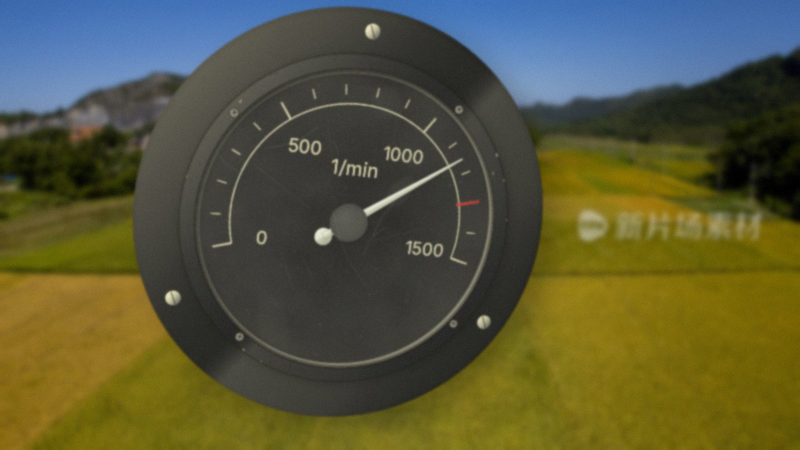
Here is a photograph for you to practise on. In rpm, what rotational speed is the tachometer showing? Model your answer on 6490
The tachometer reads 1150
